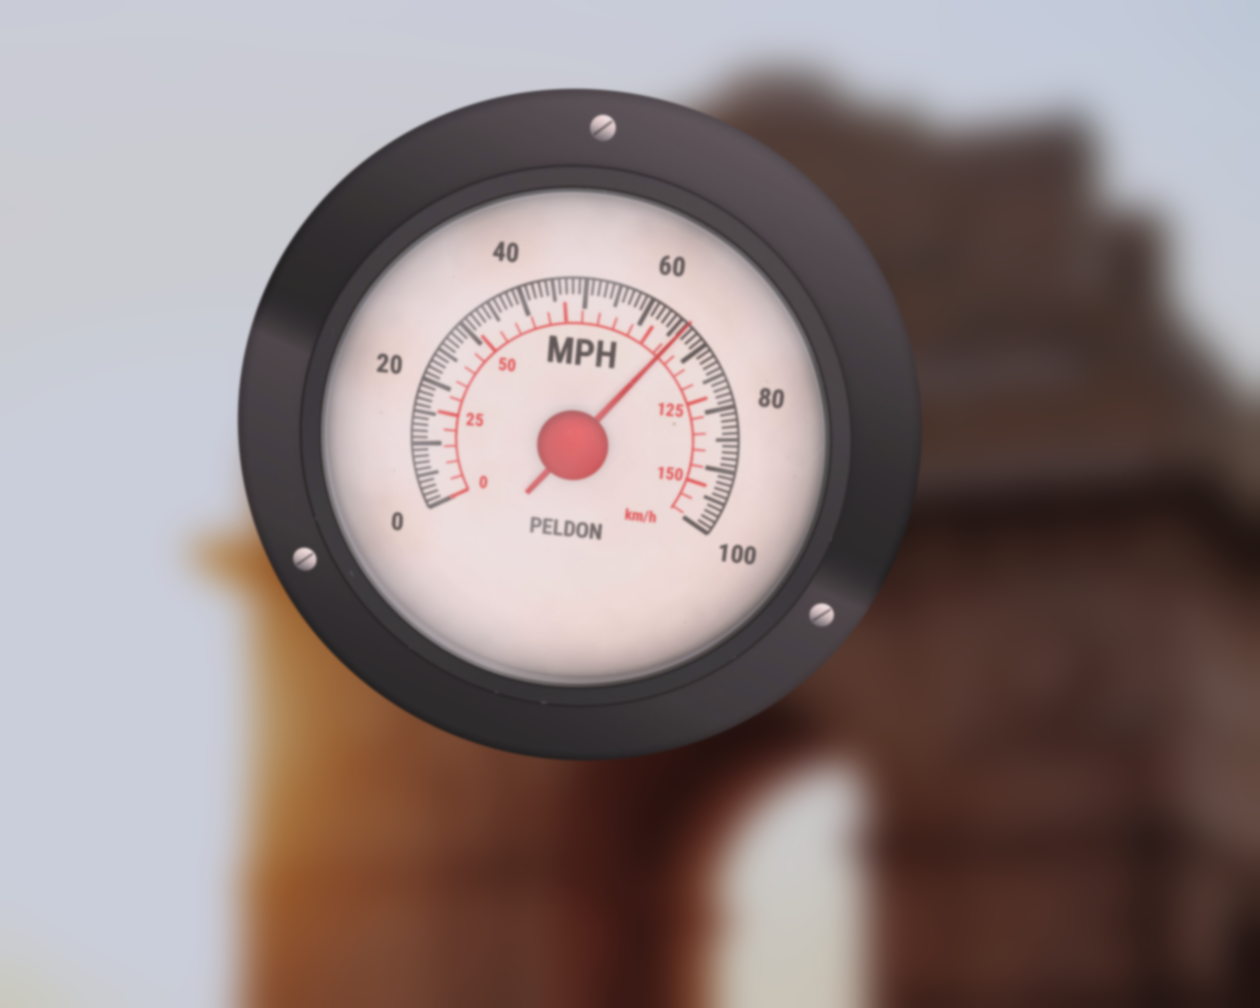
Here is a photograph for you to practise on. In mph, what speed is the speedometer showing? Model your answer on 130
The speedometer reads 66
